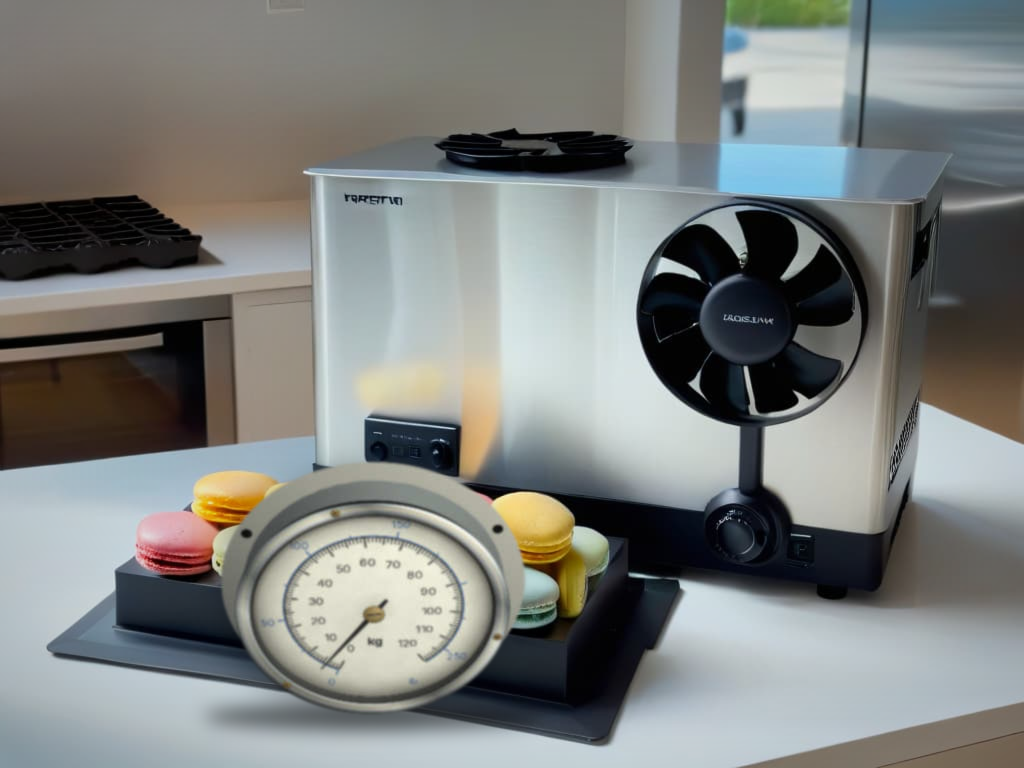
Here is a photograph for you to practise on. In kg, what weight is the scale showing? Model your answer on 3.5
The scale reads 5
